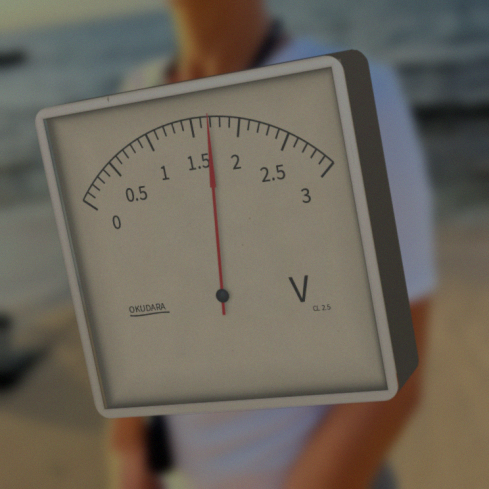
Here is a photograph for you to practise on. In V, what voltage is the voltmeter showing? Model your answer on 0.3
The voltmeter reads 1.7
